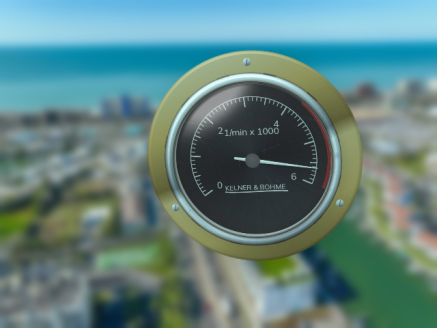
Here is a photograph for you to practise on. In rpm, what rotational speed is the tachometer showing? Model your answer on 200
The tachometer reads 5600
